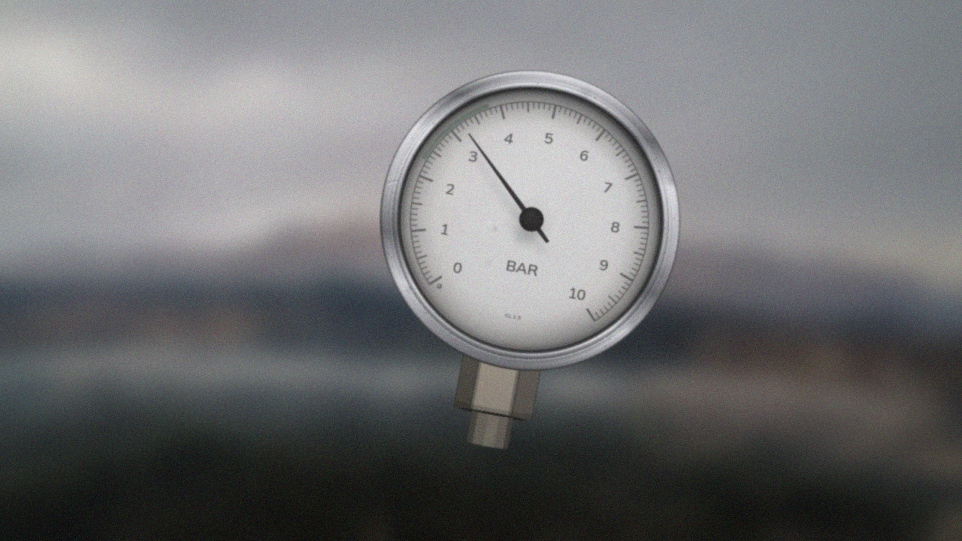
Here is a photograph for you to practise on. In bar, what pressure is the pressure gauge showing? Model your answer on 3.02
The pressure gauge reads 3.2
